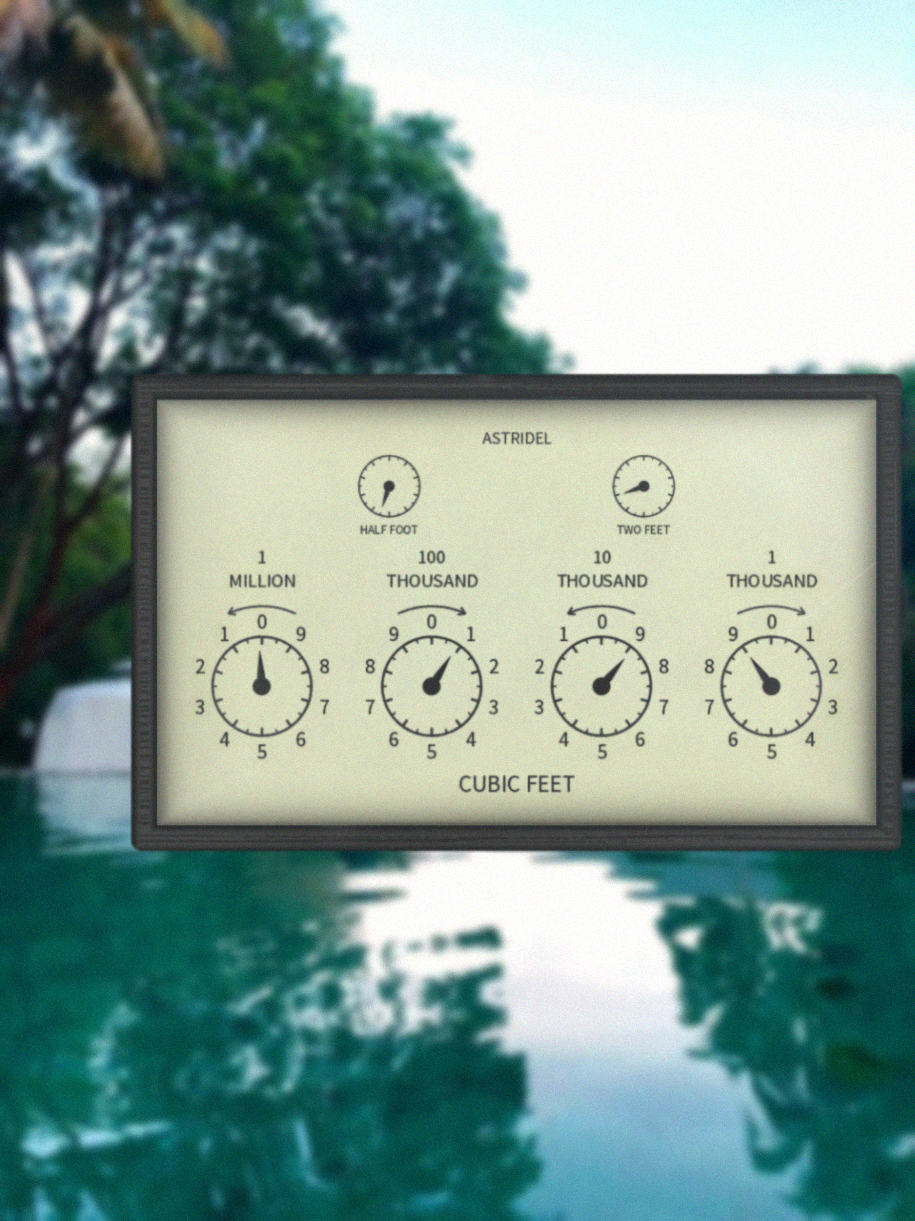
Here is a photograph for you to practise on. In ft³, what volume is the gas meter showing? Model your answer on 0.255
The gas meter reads 8900
